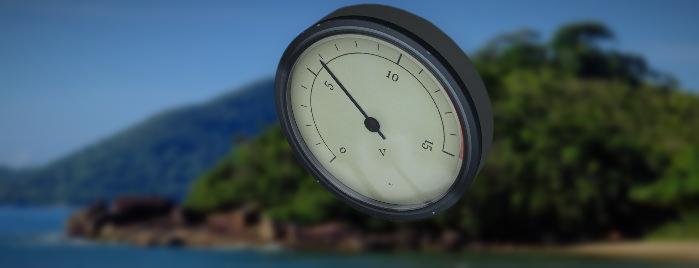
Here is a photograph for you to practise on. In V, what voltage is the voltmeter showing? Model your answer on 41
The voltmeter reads 6
